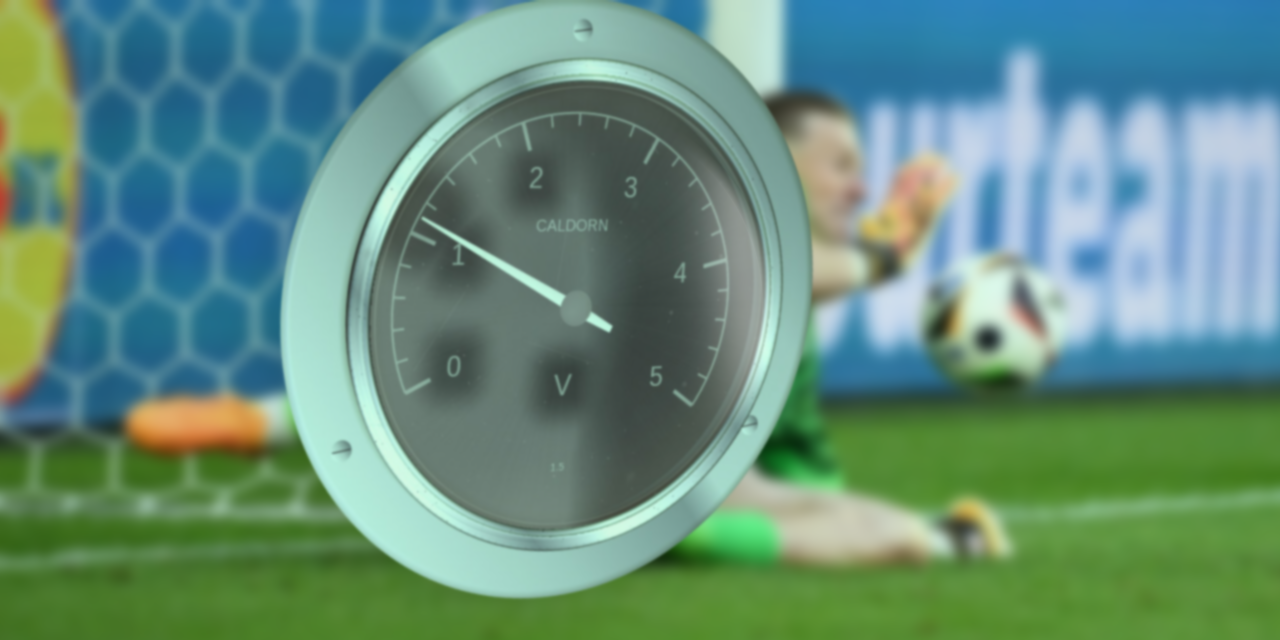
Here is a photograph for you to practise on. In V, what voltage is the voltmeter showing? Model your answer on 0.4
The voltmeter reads 1.1
